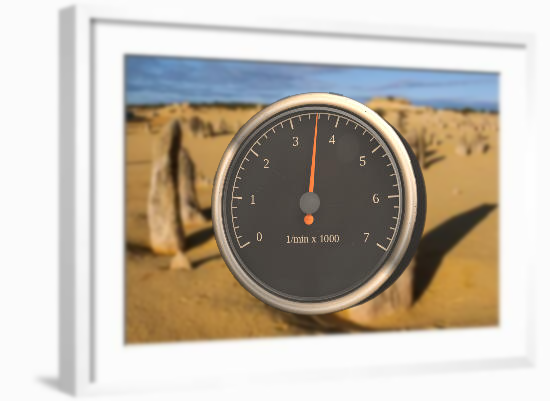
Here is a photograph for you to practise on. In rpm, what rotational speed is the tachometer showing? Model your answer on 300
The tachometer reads 3600
